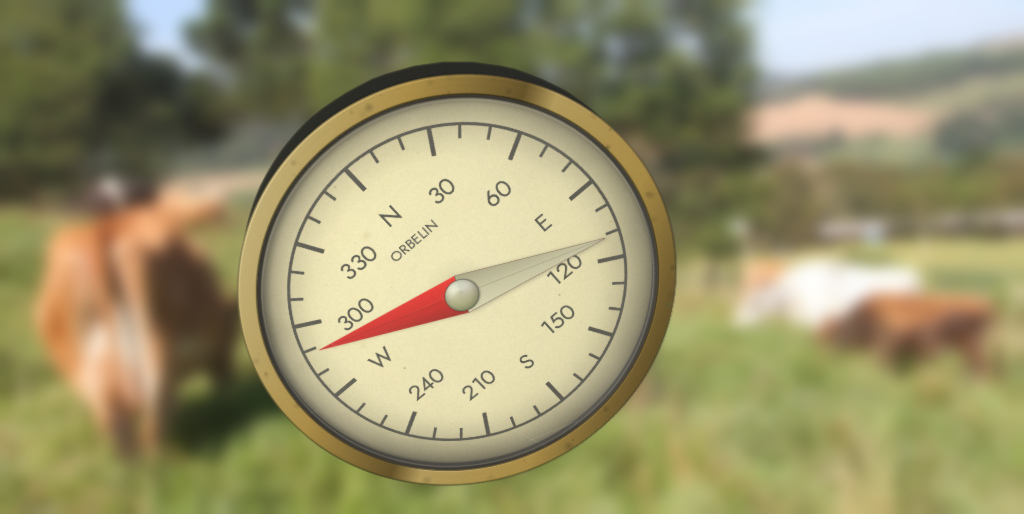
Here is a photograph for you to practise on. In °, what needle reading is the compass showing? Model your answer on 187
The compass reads 290
